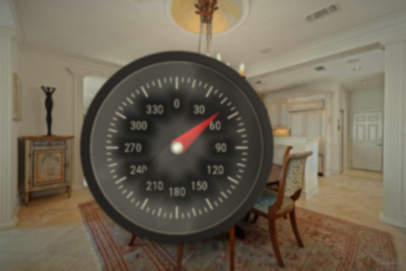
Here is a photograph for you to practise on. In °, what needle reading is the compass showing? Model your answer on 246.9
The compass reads 50
